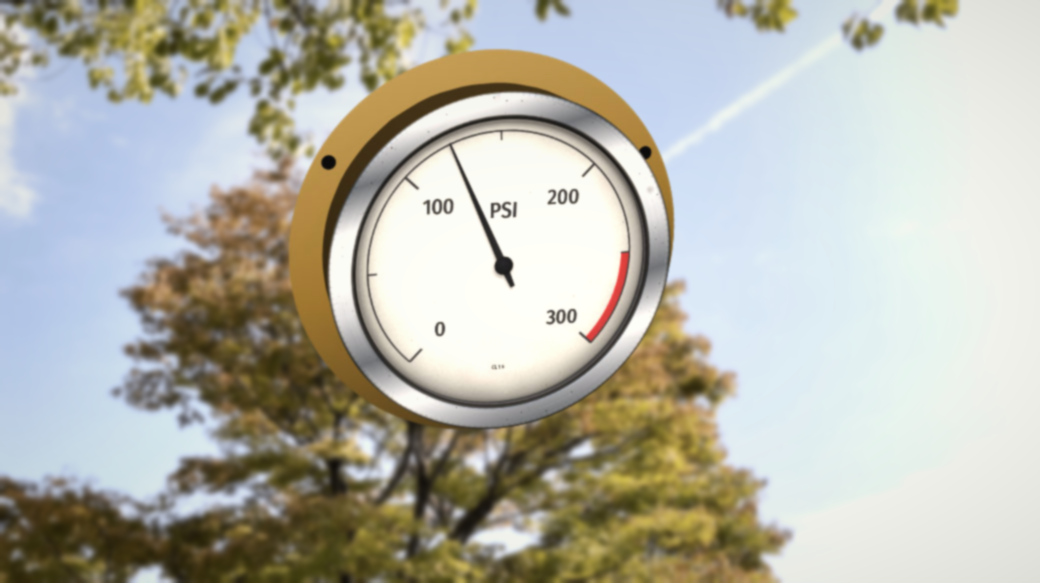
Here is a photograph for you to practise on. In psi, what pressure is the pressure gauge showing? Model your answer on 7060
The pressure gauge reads 125
